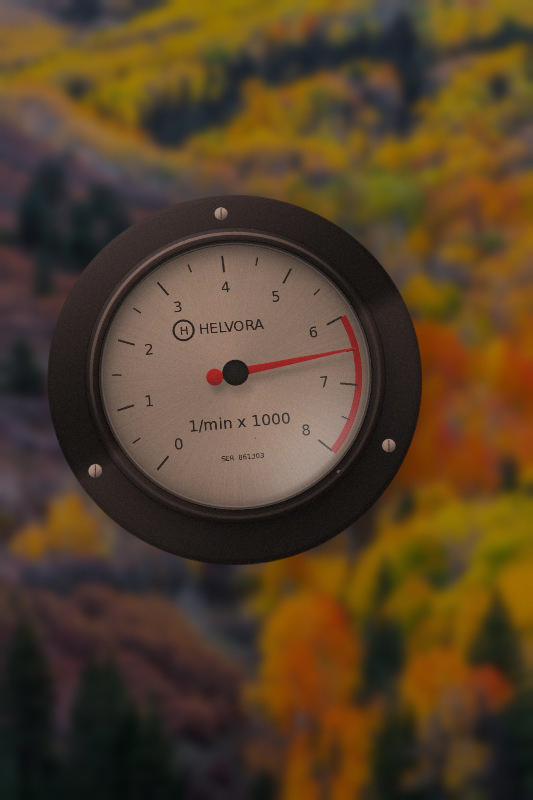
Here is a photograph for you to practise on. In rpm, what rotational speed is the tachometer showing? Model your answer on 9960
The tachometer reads 6500
